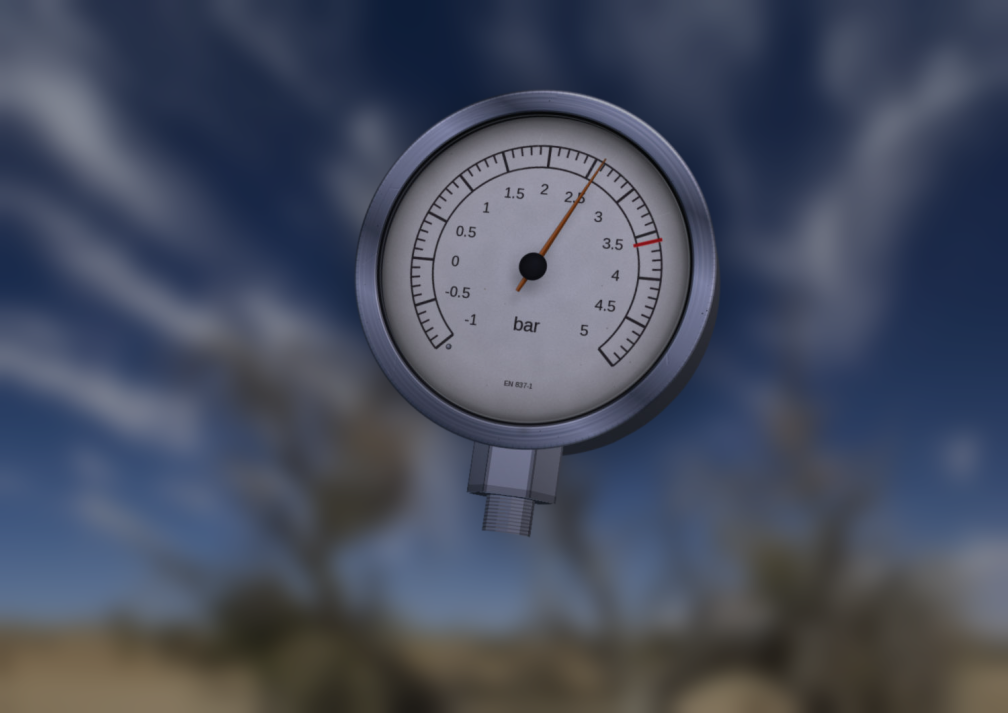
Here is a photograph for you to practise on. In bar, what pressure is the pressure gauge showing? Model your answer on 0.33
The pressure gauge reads 2.6
